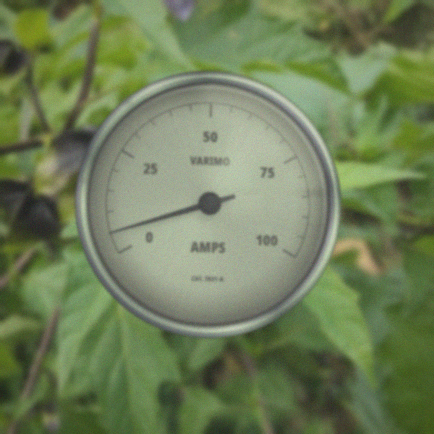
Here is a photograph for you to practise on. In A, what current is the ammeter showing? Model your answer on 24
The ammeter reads 5
